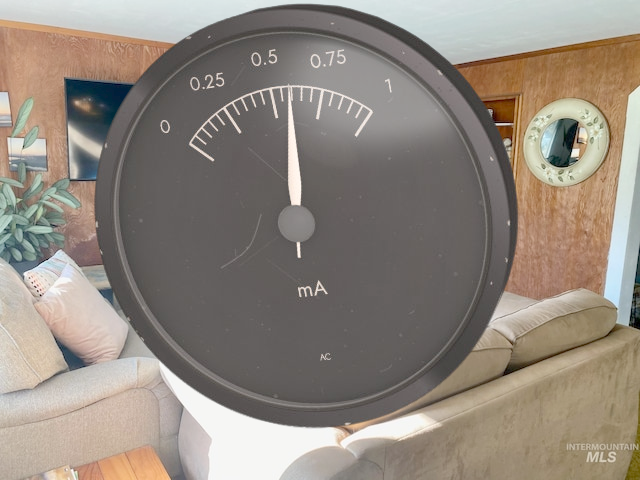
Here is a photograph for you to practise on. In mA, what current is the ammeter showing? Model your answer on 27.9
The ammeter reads 0.6
